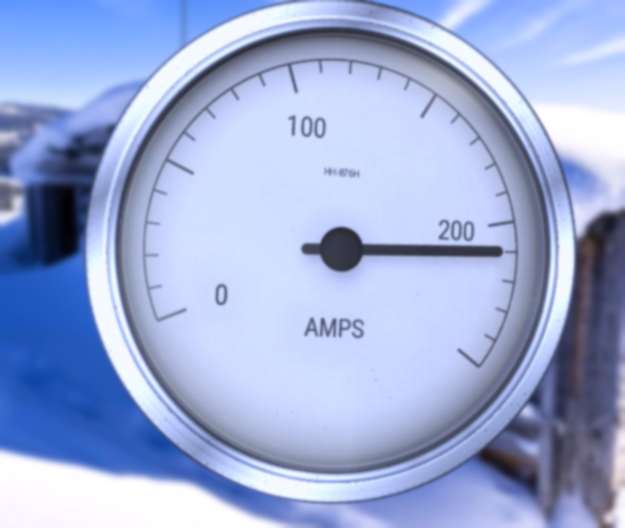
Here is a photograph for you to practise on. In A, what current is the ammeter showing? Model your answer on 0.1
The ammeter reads 210
